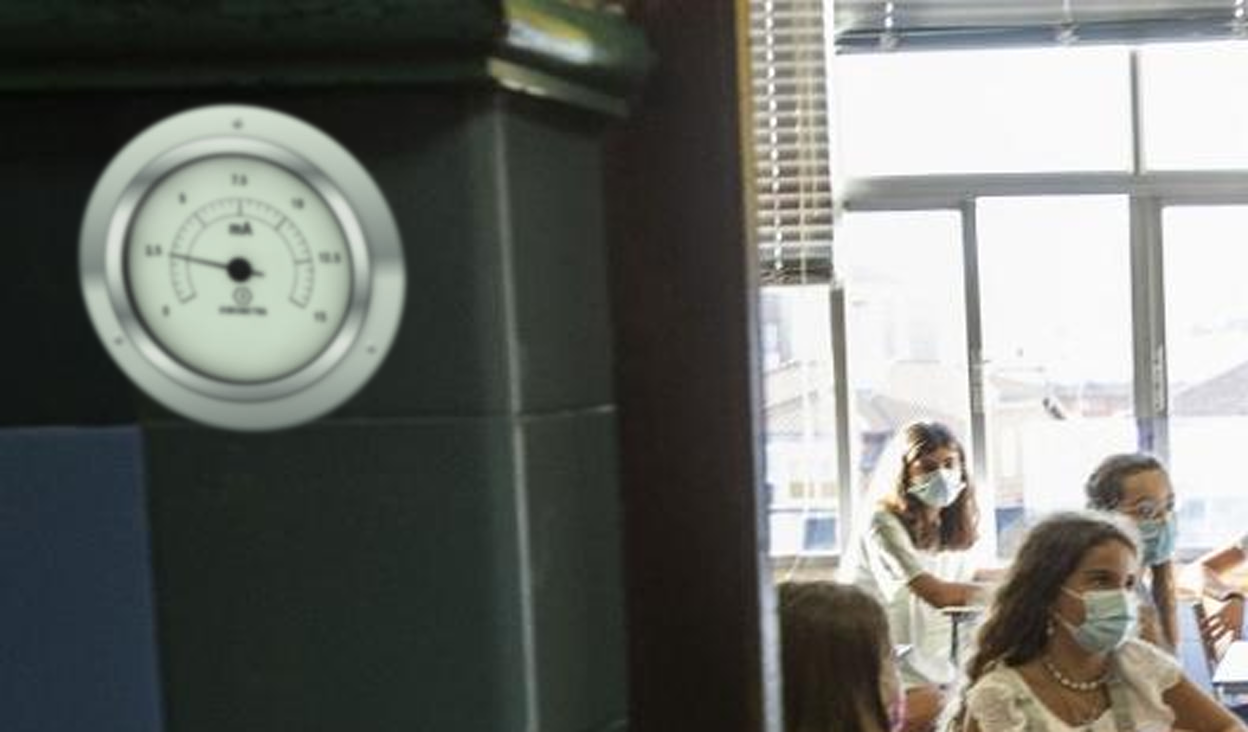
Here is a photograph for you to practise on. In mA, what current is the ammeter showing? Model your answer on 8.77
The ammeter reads 2.5
